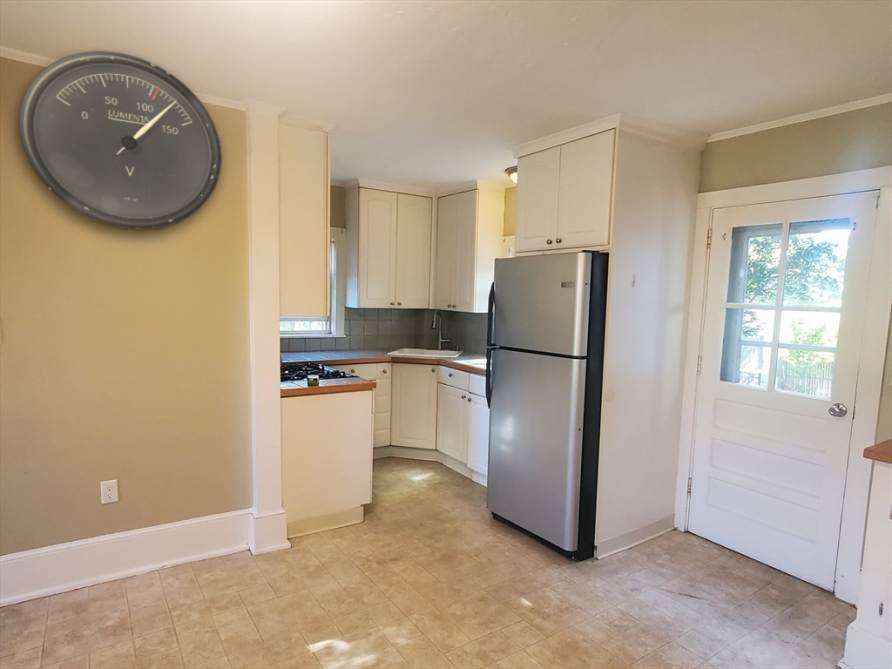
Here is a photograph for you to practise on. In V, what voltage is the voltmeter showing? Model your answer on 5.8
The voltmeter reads 125
